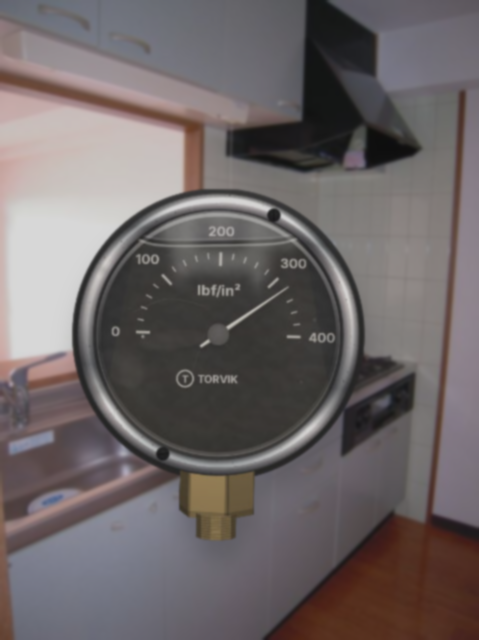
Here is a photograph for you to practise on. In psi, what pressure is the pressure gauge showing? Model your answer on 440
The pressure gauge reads 320
